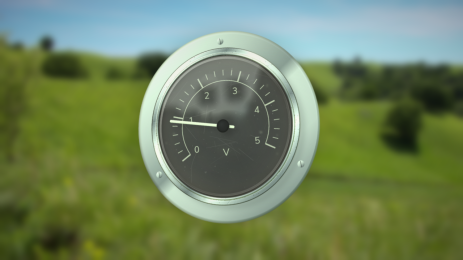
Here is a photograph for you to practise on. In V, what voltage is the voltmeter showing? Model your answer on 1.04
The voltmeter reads 0.9
